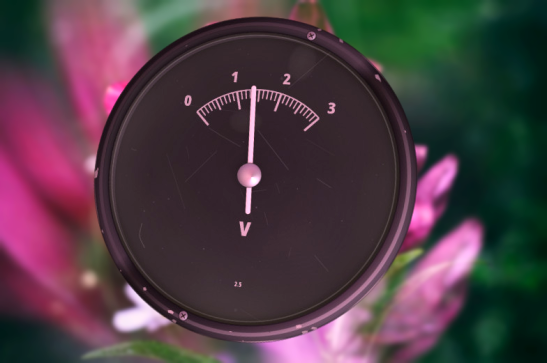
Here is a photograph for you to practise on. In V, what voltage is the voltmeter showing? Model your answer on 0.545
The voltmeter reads 1.4
